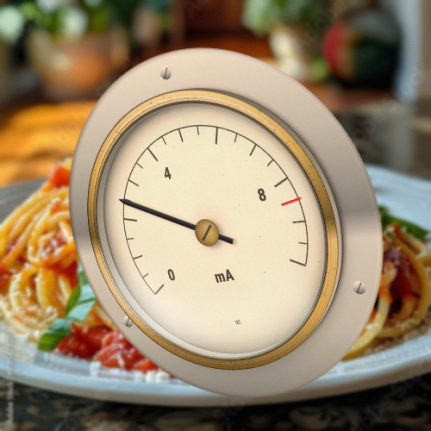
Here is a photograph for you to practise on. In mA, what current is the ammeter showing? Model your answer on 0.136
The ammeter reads 2.5
